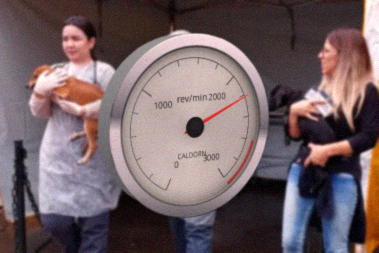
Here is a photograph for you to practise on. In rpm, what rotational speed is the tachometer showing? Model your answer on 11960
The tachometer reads 2200
